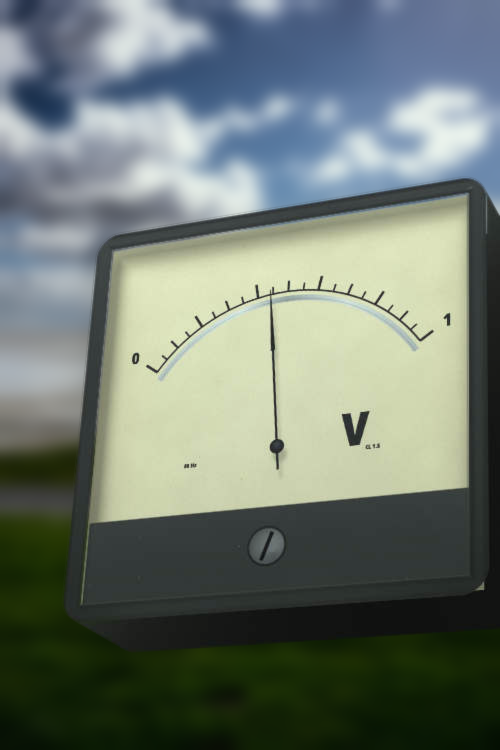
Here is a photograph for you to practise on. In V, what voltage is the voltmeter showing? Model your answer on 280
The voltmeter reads 0.45
